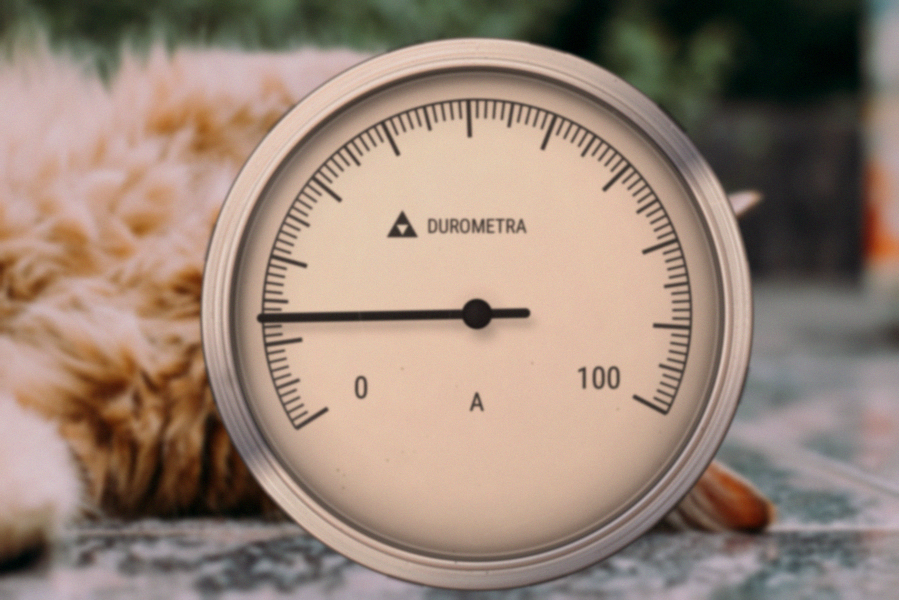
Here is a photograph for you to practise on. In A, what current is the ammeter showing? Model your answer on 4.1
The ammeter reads 13
